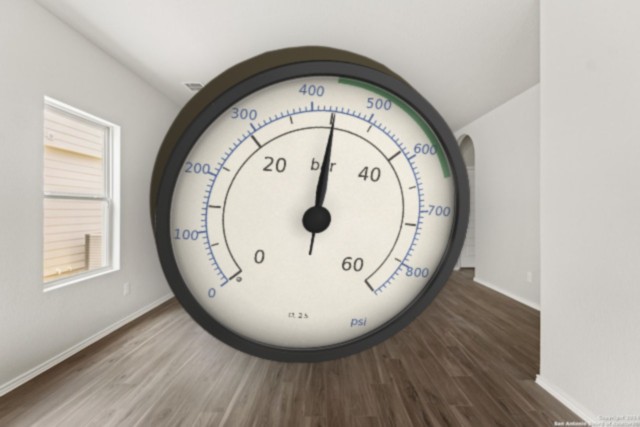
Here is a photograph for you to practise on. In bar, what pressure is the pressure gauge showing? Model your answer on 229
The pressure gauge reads 30
